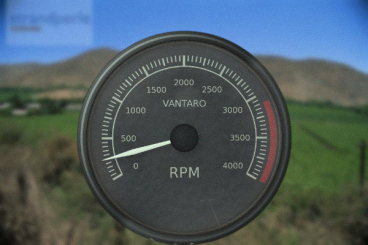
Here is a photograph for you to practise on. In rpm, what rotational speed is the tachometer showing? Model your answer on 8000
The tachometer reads 250
